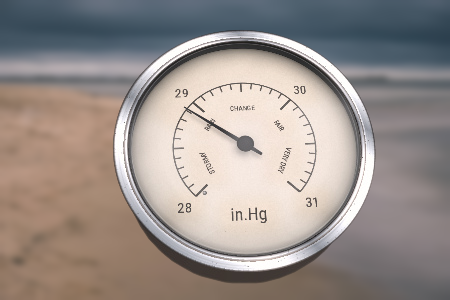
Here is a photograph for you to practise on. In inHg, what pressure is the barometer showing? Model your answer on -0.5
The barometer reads 28.9
